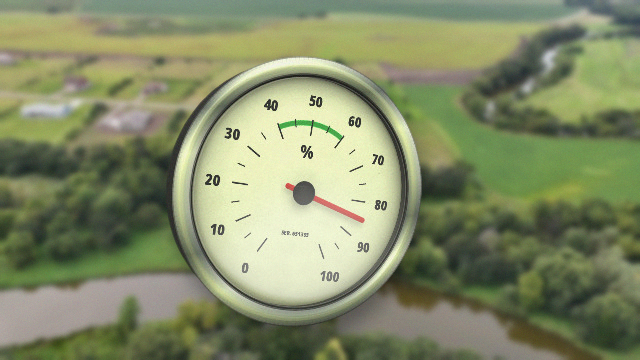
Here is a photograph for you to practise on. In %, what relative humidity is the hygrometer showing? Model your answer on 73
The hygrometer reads 85
